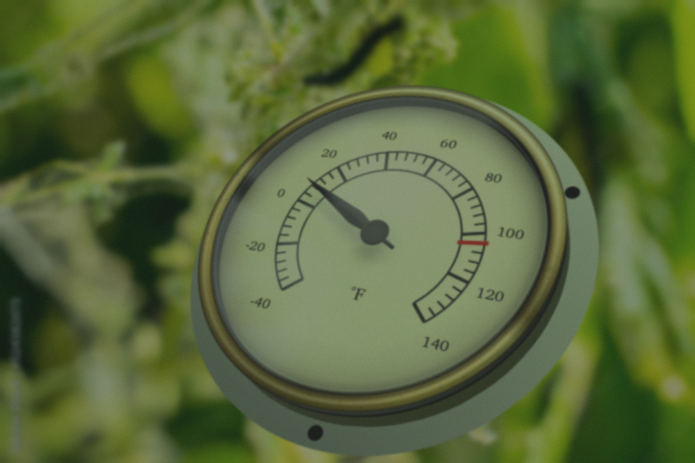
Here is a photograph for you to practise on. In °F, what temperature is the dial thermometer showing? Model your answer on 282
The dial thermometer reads 8
